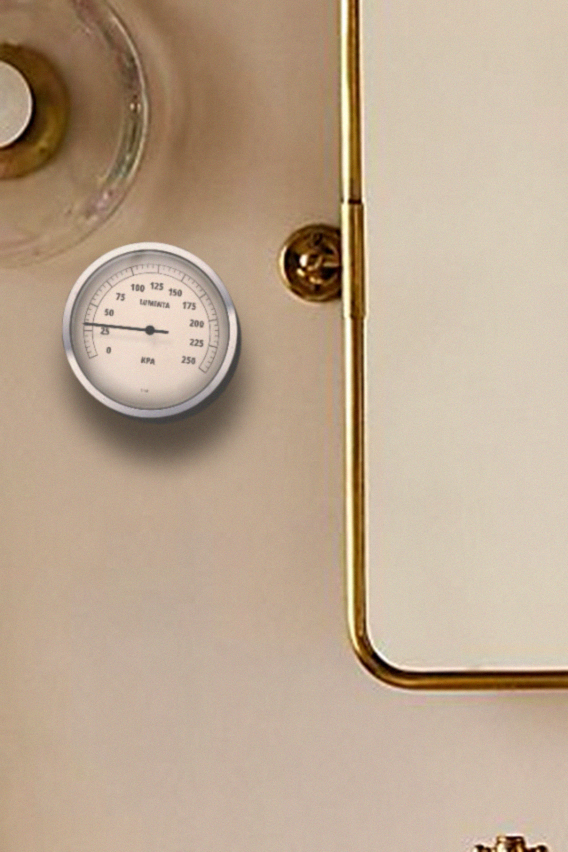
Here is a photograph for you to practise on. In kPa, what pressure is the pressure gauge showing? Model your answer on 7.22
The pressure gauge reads 30
